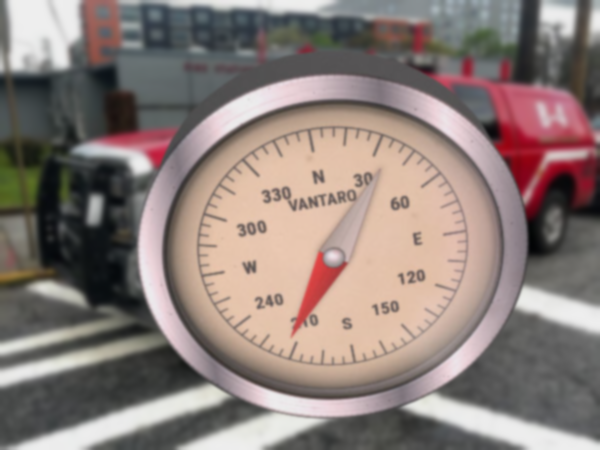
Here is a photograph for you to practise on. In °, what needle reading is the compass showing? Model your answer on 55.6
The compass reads 215
